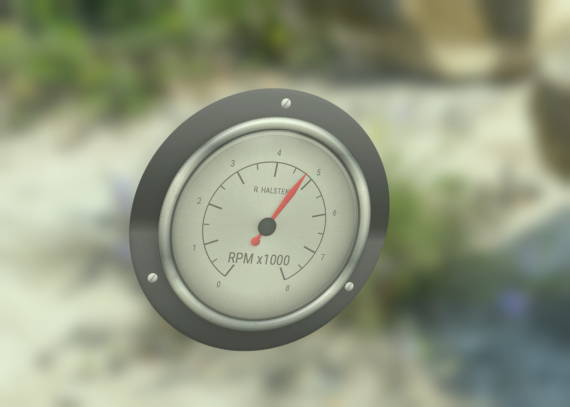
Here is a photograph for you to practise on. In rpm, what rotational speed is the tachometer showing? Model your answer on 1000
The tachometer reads 4750
